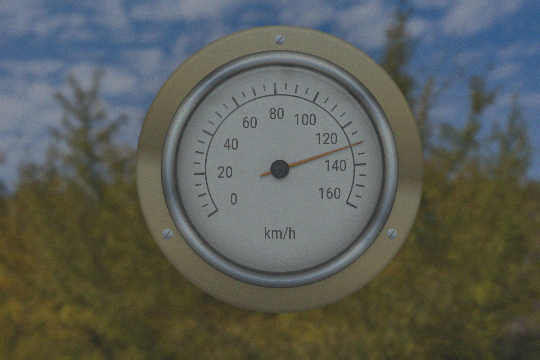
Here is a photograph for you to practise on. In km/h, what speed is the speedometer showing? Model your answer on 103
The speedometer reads 130
